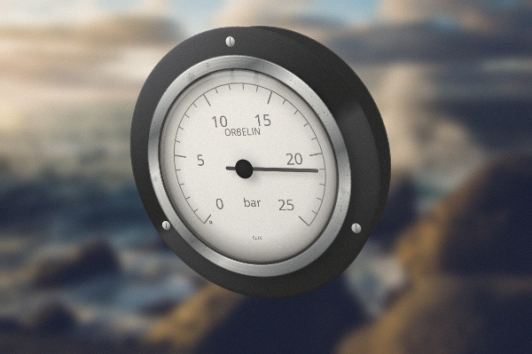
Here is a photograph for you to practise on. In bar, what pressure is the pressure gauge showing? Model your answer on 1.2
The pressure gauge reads 21
